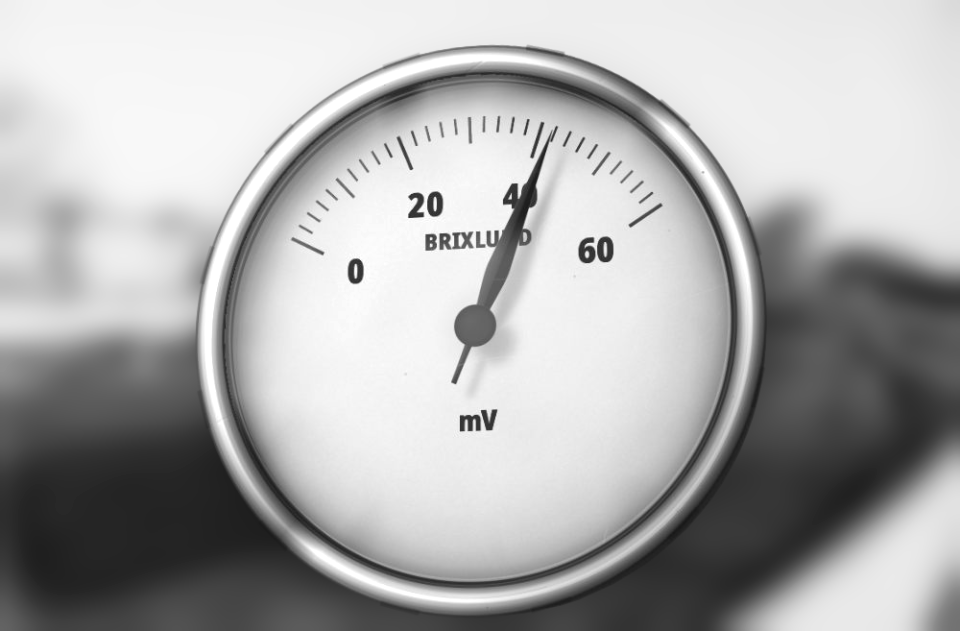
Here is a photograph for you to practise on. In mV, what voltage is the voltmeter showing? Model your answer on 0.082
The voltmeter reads 42
